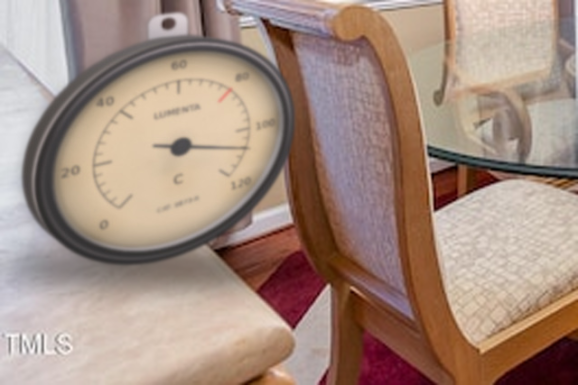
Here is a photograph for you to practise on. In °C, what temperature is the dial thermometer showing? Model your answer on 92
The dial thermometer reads 108
